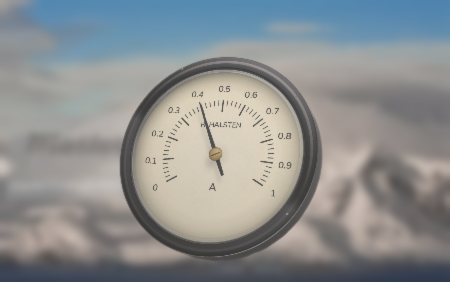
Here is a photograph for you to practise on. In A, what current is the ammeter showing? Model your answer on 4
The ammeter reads 0.4
